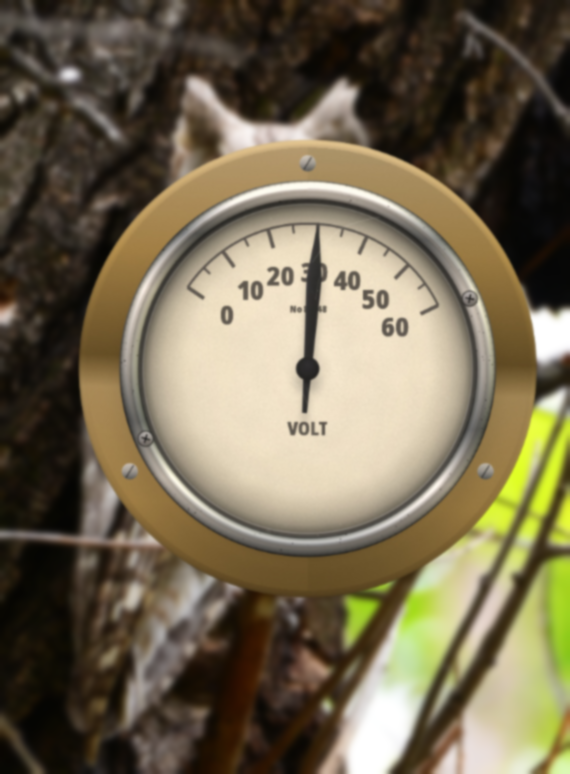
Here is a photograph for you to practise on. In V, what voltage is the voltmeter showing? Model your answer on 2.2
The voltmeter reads 30
